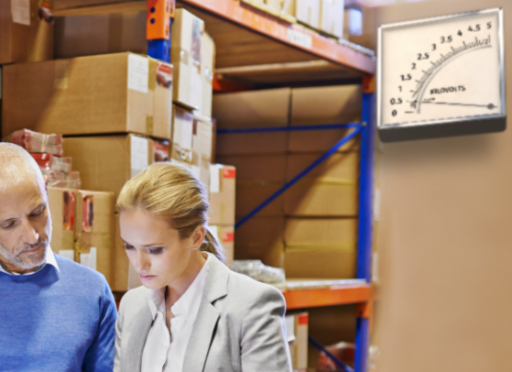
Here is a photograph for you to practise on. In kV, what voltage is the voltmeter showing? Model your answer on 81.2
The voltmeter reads 0.5
